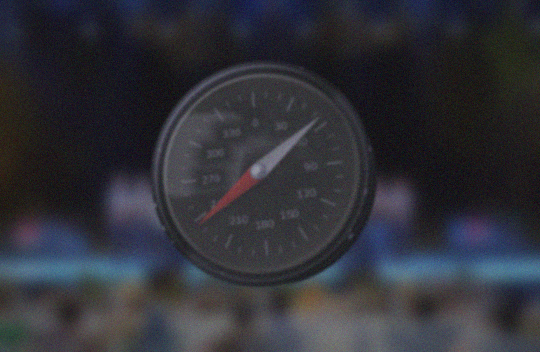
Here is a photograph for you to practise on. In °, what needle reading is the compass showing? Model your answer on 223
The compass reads 235
